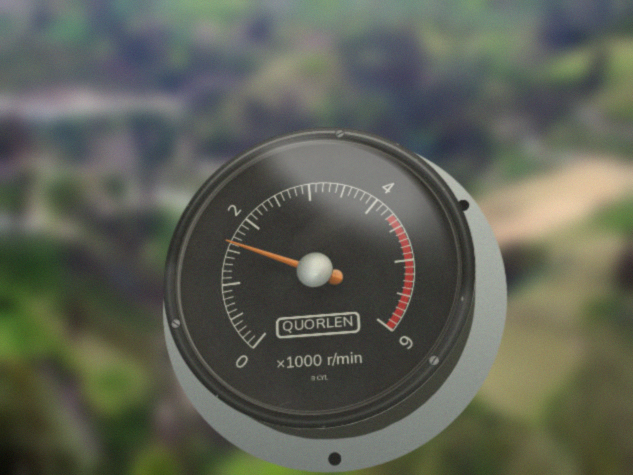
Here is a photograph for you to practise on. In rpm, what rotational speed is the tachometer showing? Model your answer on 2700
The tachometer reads 1600
